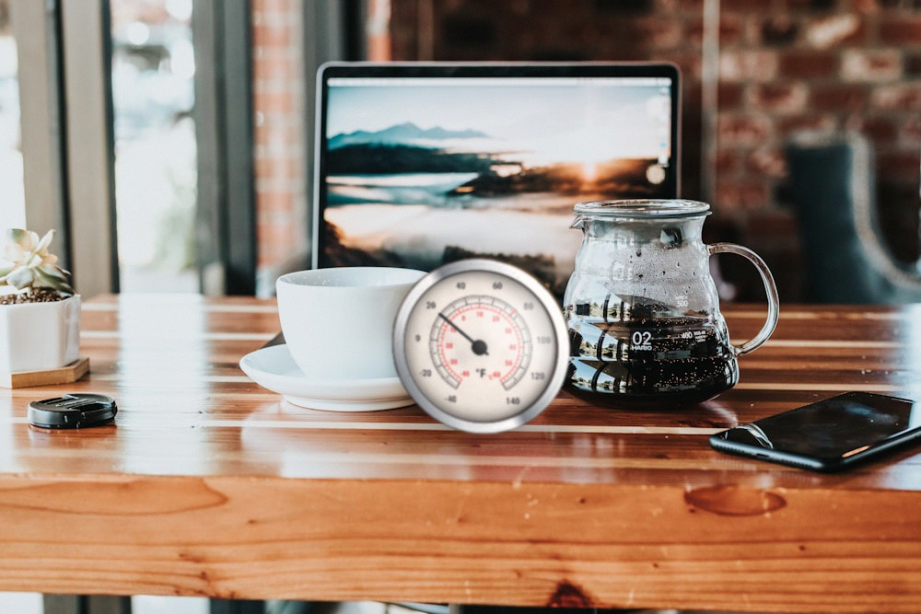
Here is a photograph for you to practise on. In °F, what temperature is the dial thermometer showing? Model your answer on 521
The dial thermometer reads 20
